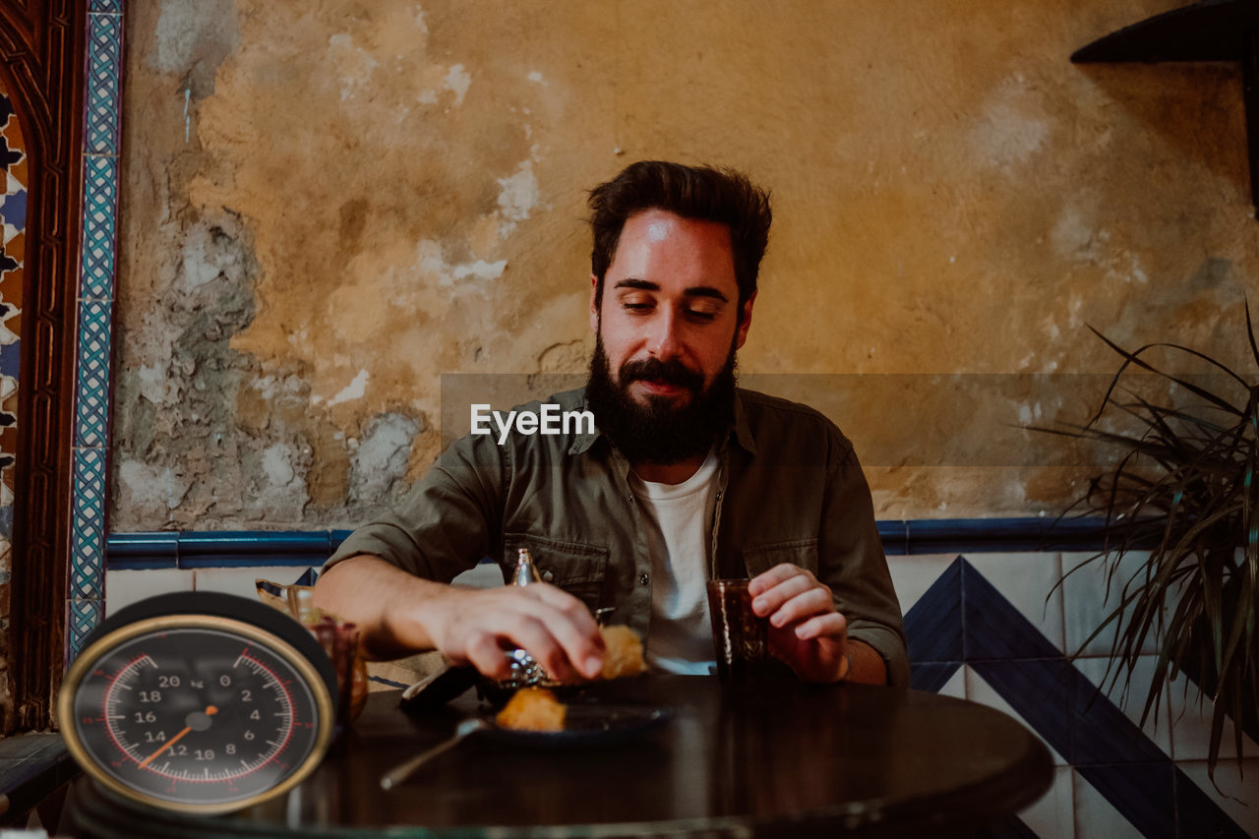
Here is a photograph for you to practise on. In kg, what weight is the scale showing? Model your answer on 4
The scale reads 13
